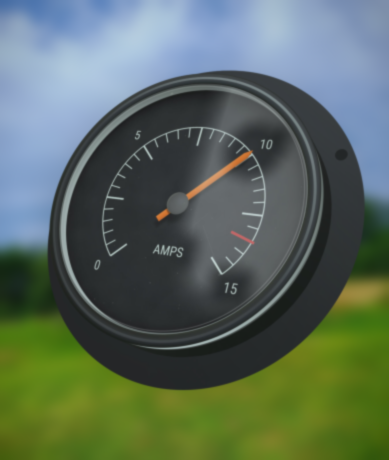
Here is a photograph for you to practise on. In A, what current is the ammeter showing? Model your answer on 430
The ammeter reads 10
